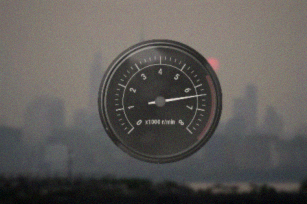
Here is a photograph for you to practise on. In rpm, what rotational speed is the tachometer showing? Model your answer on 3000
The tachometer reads 6400
